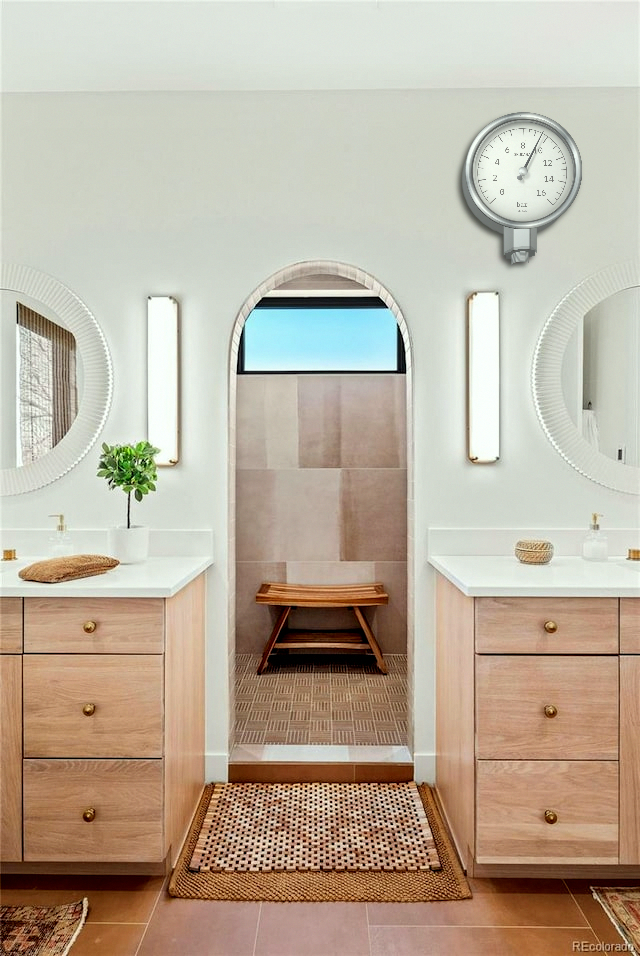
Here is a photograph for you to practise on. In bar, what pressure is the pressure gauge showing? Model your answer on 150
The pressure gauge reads 9.5
